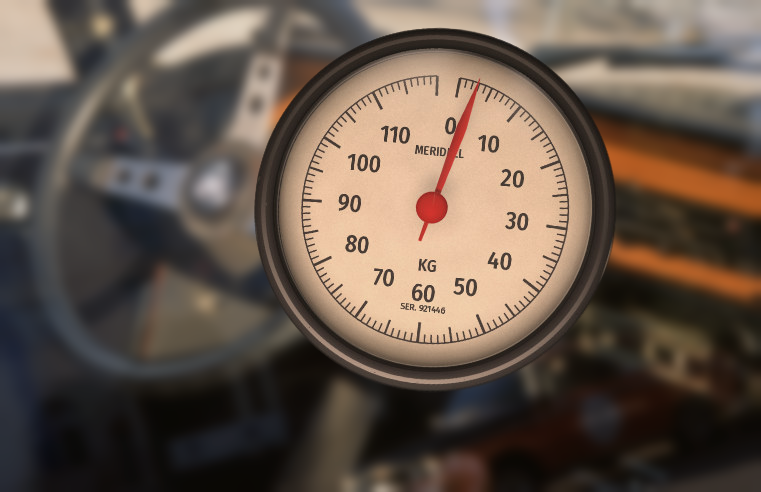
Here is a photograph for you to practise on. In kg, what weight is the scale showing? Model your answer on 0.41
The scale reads 3
